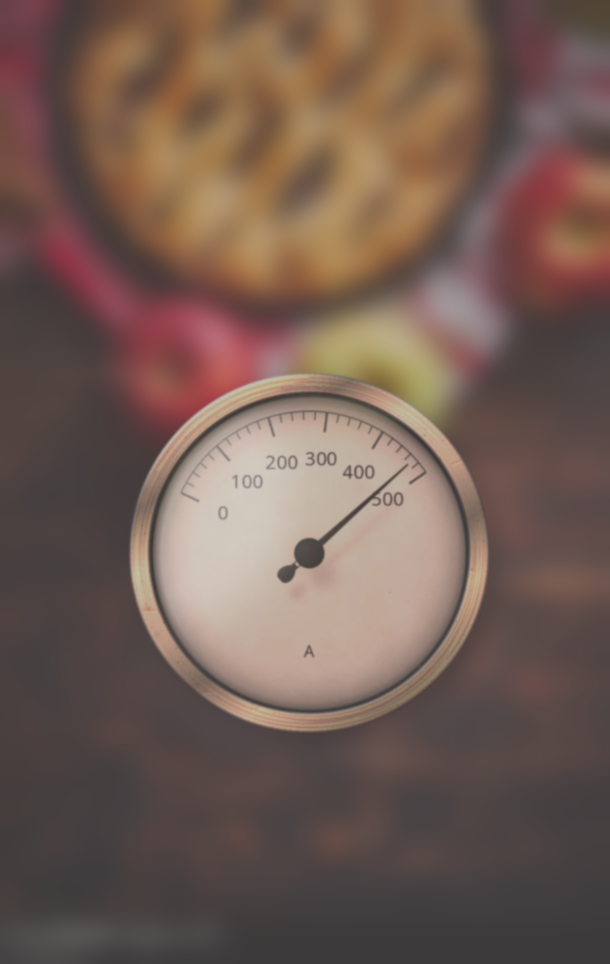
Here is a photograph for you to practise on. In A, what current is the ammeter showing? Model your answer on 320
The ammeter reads 470
